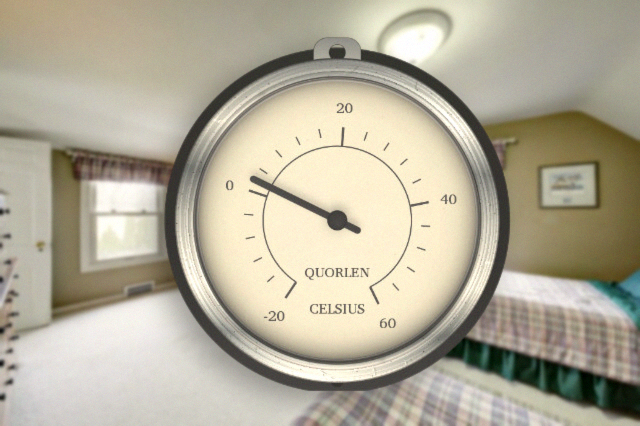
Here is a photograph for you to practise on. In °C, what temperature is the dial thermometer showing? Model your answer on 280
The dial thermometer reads 2
